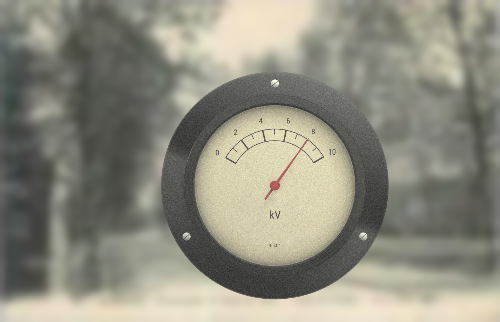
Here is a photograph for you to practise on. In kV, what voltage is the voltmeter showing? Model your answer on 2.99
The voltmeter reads 8
